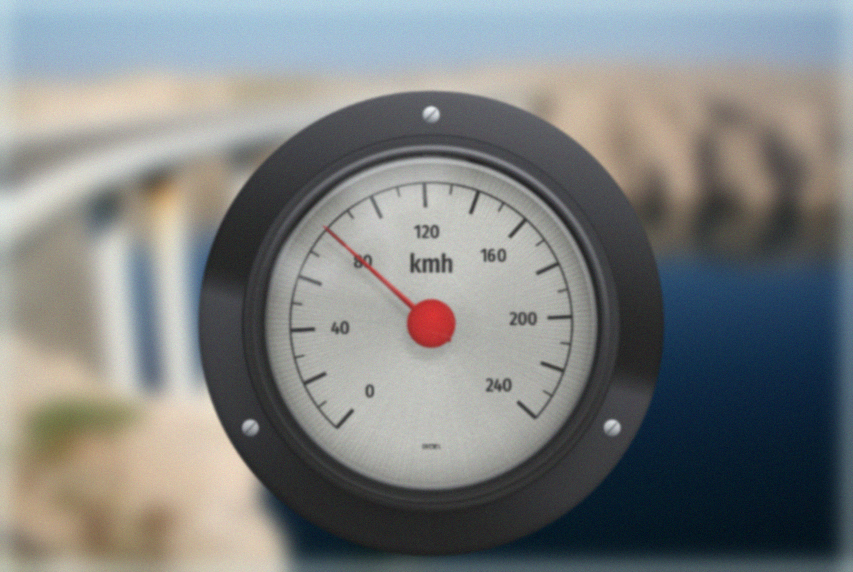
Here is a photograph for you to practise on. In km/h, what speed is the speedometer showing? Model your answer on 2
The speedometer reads 80
